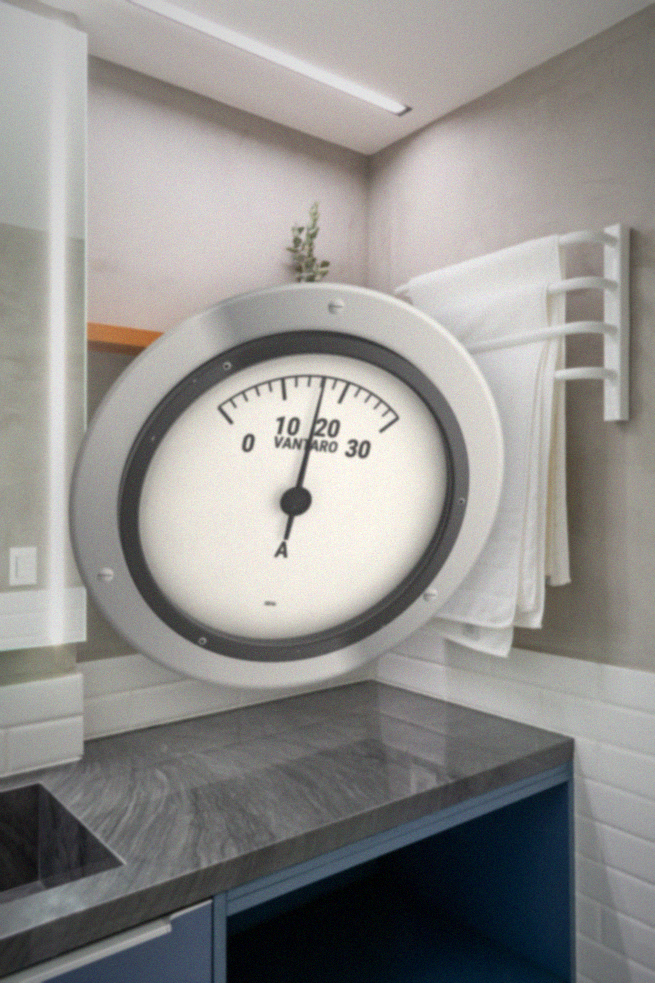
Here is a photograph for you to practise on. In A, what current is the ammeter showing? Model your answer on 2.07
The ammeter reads 16
